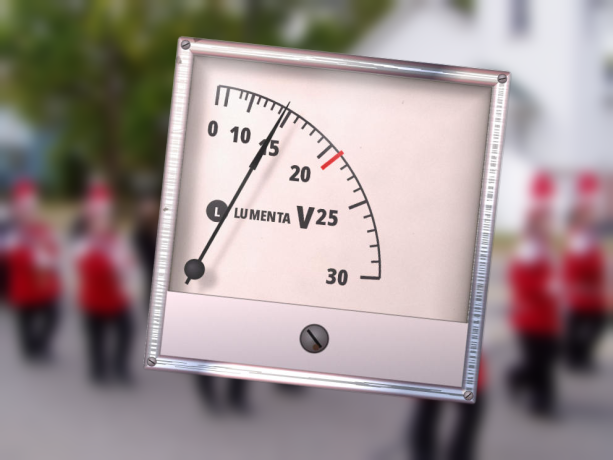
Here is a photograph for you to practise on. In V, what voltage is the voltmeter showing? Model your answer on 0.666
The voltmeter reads 14.5
